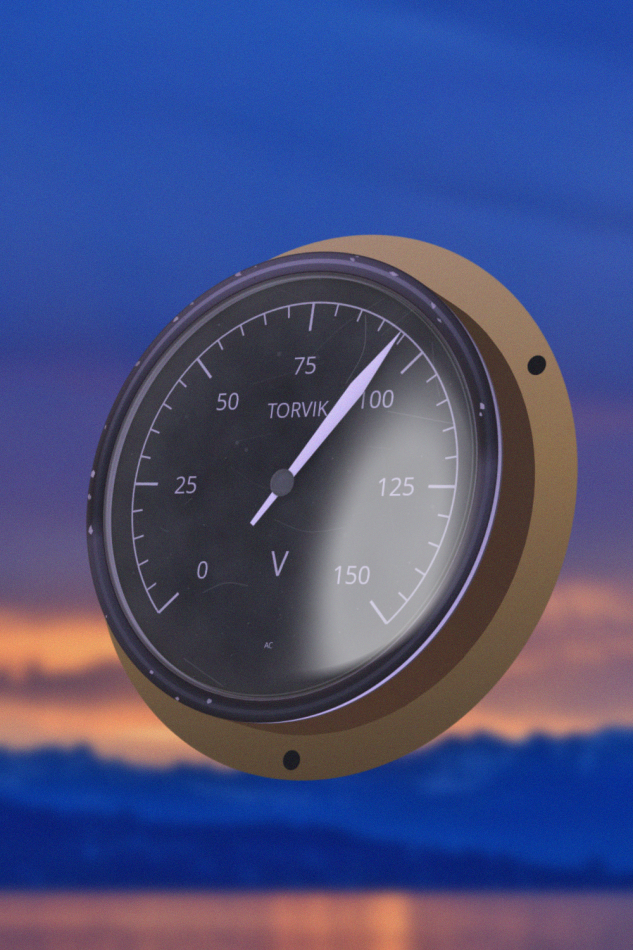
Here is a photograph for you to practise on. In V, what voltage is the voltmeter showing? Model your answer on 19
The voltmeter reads 95
